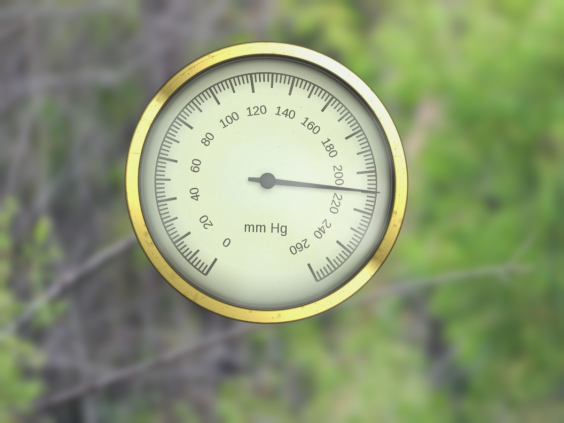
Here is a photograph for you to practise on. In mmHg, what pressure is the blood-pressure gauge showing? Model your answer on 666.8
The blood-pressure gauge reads 210
